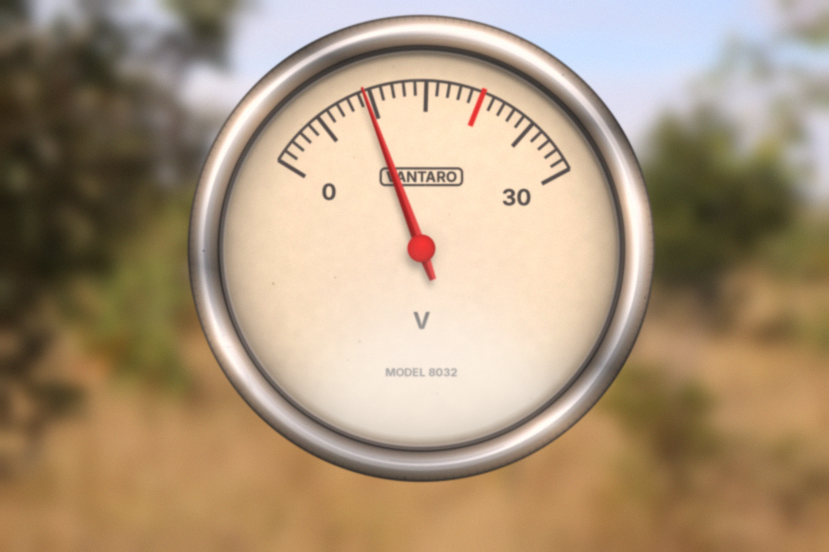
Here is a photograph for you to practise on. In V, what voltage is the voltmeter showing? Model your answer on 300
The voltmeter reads 9.5
